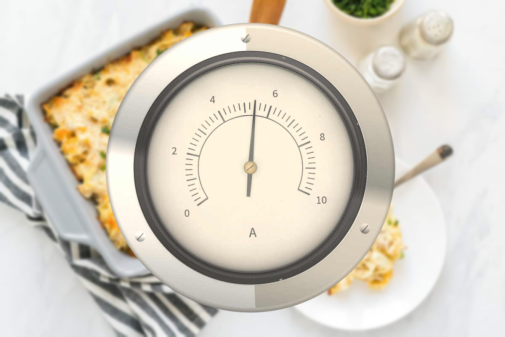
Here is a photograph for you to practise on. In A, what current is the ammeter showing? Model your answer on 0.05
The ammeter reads 5.4
